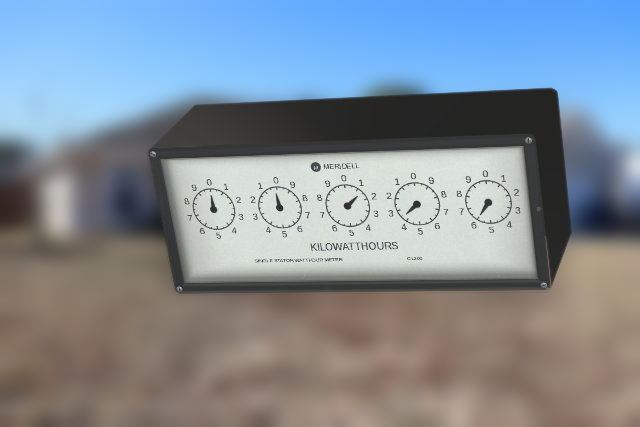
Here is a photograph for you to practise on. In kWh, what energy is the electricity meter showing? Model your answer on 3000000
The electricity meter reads 136
